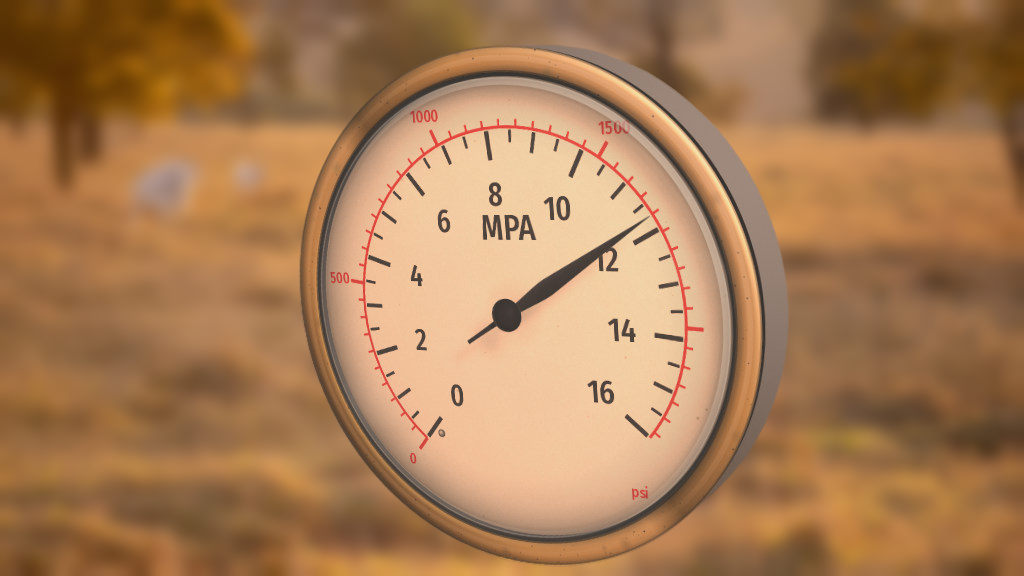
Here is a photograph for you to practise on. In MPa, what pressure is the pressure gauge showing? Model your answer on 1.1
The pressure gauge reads 11.75
